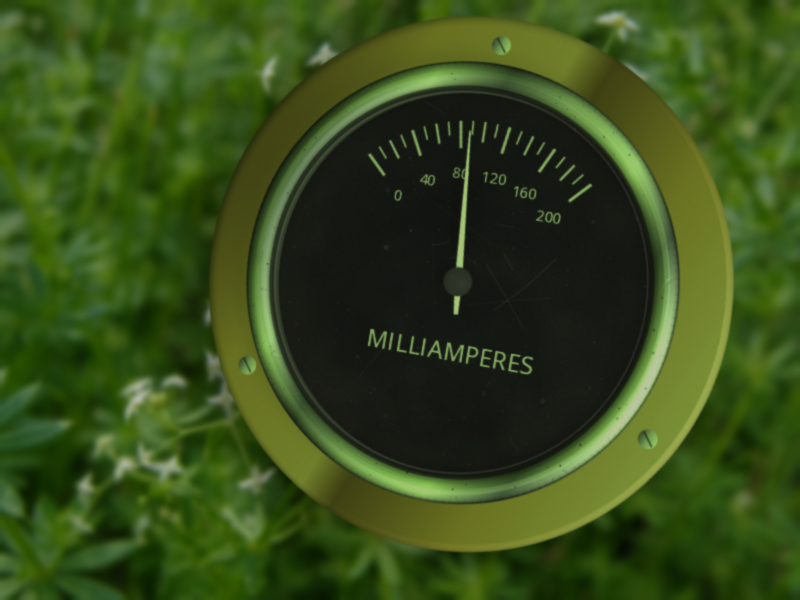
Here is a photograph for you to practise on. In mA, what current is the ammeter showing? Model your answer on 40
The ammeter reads 90
